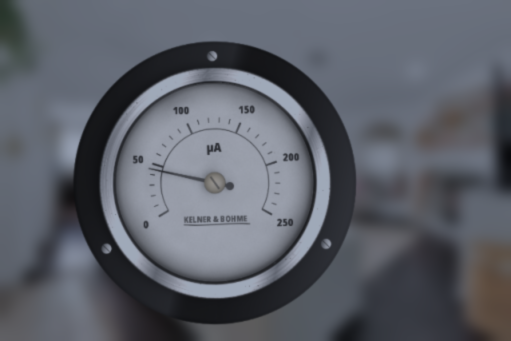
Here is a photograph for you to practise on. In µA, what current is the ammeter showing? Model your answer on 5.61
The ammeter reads 45
